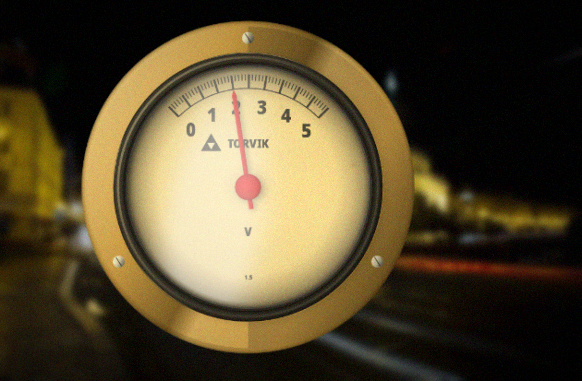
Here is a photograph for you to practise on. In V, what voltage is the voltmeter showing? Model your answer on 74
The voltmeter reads 2
